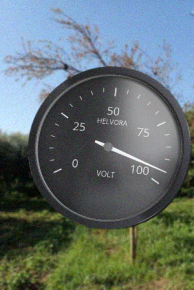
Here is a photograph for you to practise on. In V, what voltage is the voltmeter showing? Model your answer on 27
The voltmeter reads 95
